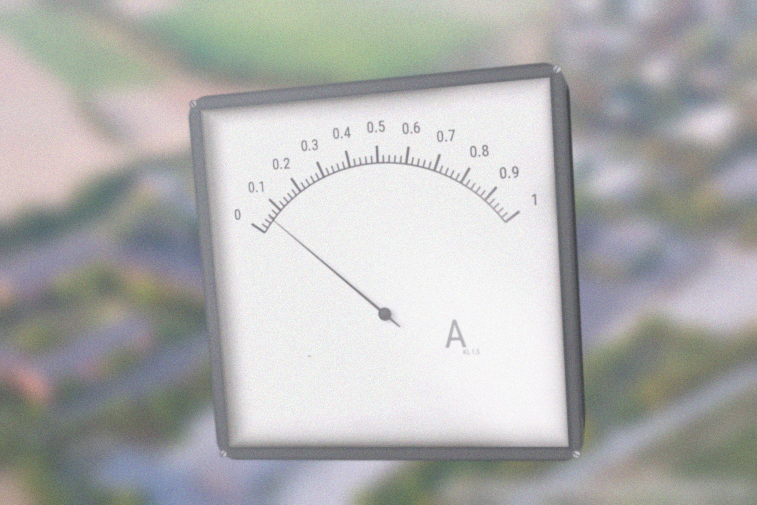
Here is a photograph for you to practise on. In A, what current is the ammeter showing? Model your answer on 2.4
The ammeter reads 0.06
